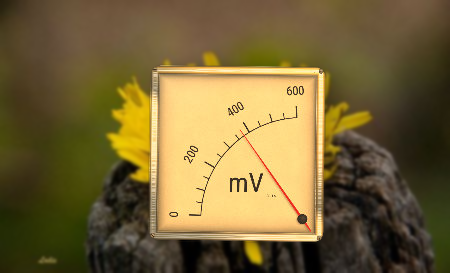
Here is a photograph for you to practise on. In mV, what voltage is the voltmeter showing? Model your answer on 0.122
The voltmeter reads 375
